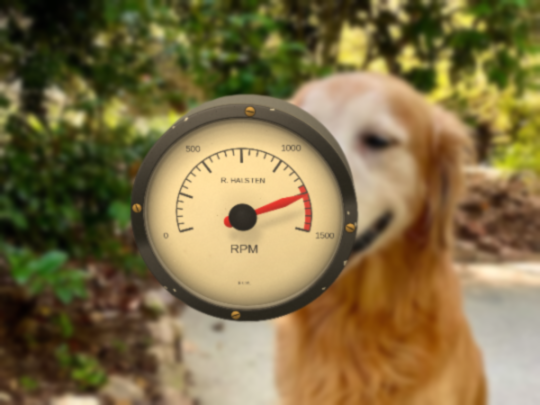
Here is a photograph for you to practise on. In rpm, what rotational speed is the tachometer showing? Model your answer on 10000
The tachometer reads 1250
